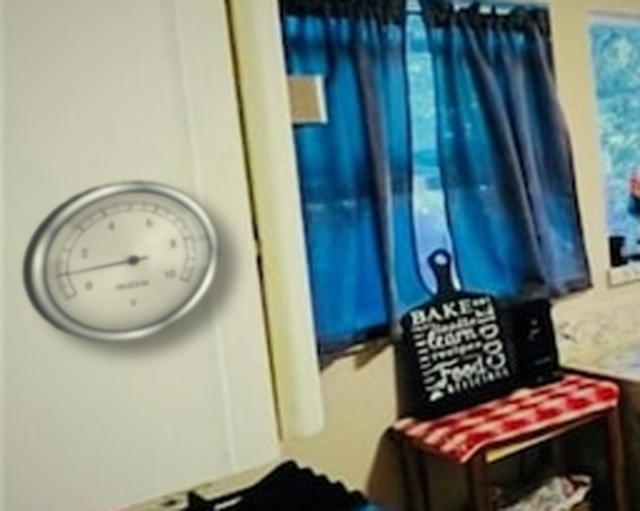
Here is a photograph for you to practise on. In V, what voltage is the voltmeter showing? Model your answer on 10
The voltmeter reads 1
